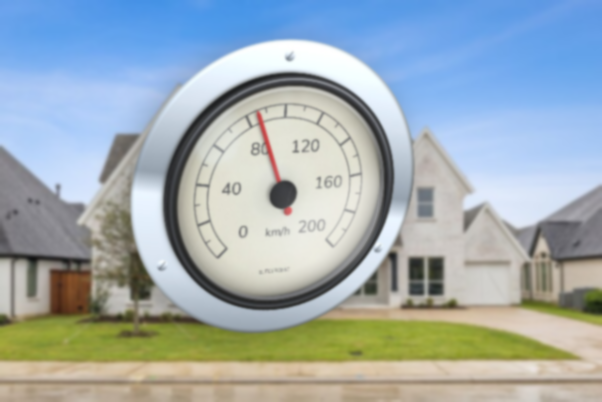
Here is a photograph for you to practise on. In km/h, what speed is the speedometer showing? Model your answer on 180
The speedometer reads 85
